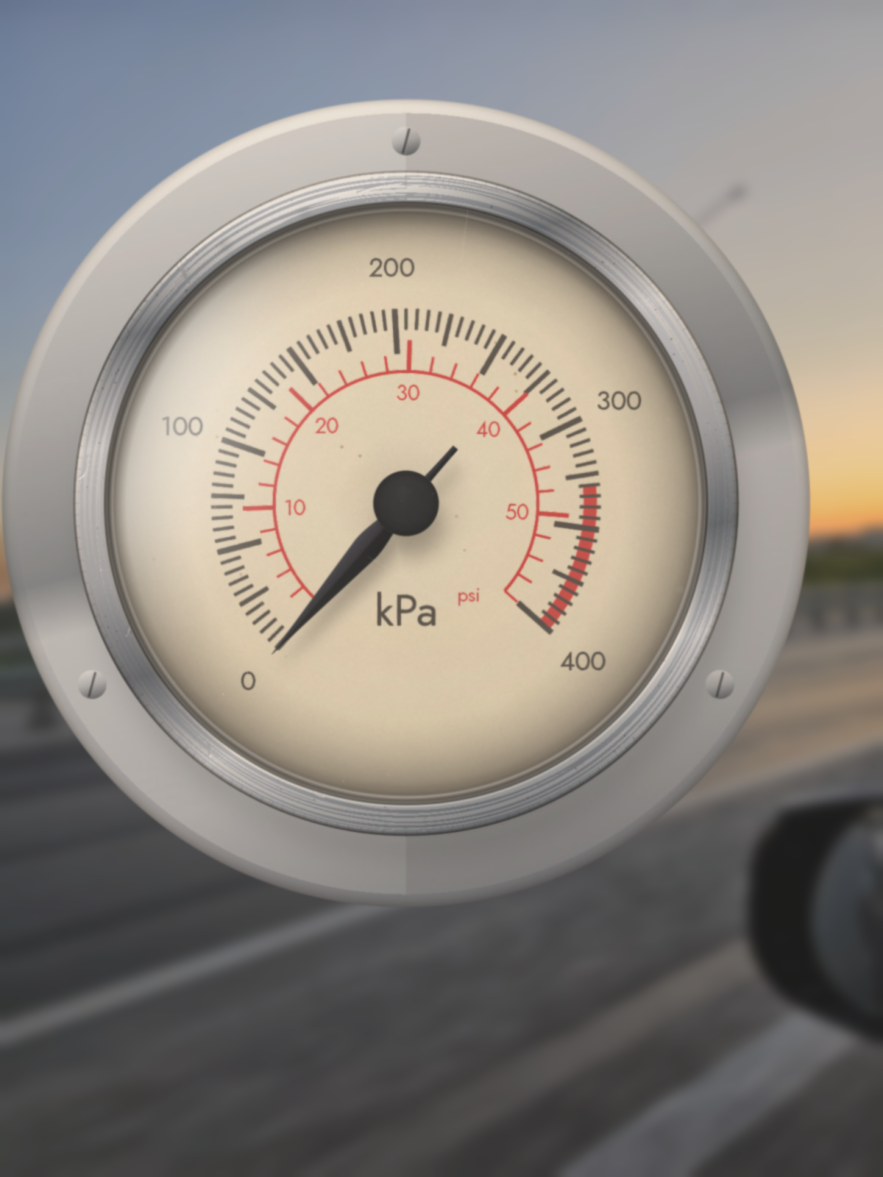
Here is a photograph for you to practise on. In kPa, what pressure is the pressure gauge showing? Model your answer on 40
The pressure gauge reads 0
